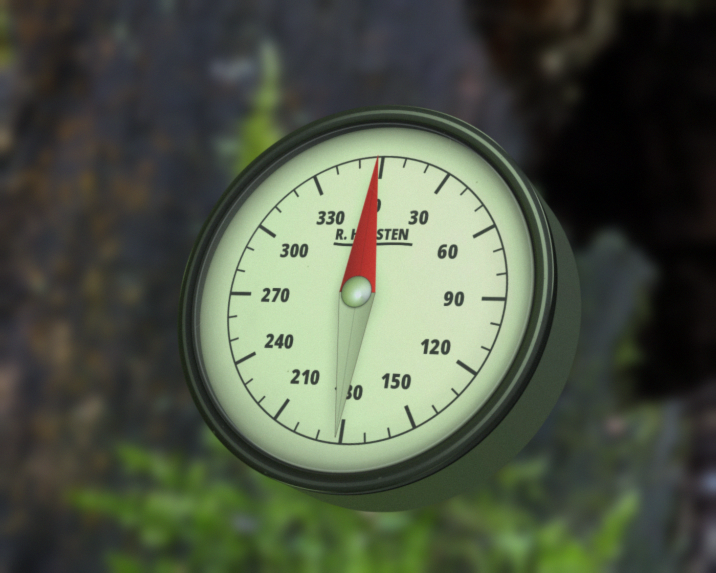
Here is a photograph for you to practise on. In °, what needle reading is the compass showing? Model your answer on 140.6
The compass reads 0
